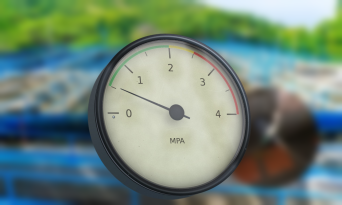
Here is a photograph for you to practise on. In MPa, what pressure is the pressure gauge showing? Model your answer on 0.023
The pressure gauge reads 0.5
